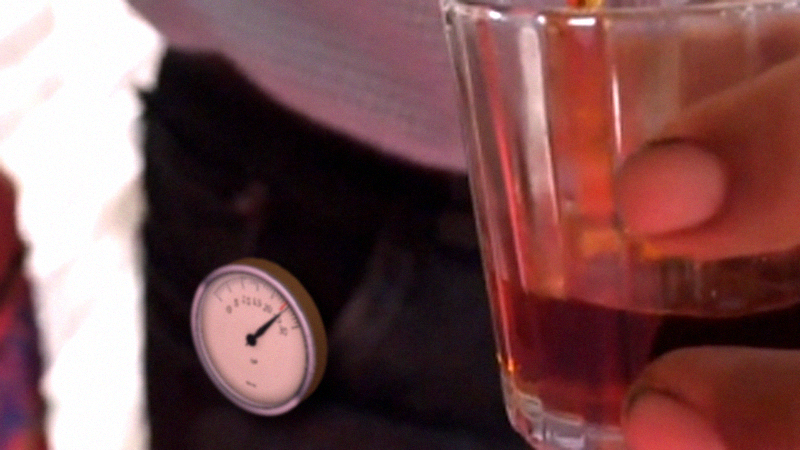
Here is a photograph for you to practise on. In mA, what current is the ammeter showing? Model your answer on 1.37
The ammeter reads 25
